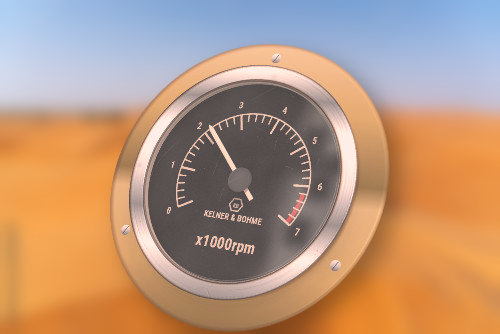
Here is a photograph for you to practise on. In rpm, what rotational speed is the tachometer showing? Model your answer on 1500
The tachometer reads 2200
